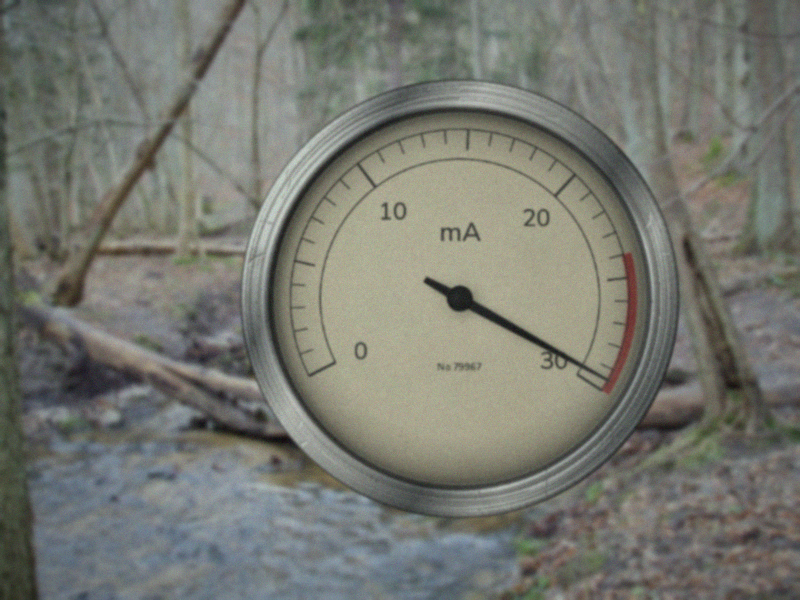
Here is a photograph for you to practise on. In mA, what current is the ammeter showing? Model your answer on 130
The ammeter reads 29.5
